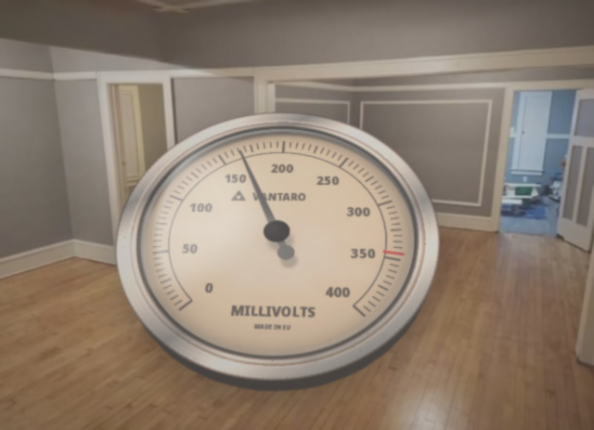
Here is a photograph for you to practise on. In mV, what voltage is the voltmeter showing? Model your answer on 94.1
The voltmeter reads 165
